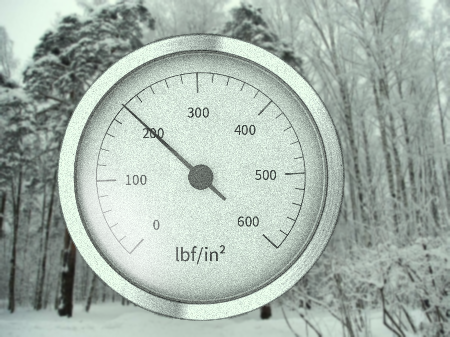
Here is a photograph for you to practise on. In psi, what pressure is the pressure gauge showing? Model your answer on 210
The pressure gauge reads 200
